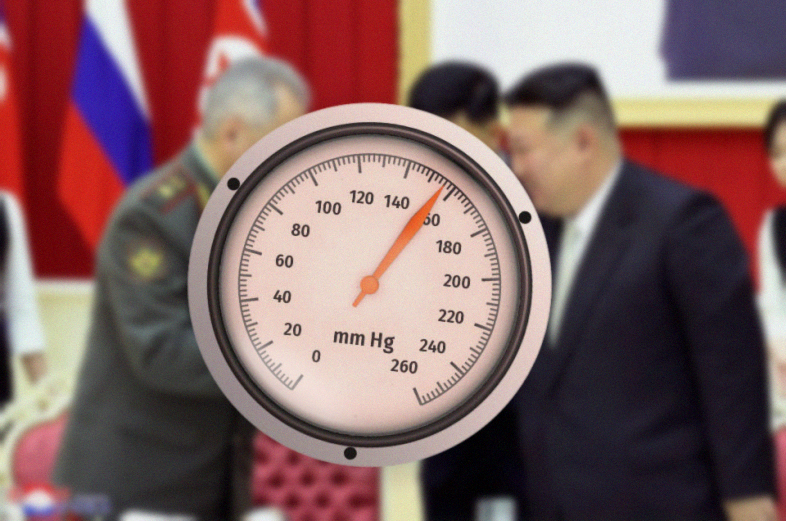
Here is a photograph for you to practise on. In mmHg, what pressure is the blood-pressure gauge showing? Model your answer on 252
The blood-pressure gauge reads 156
